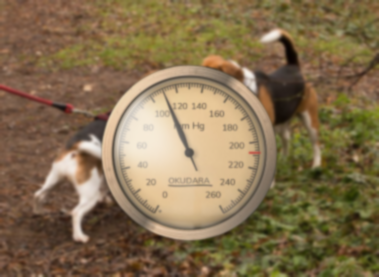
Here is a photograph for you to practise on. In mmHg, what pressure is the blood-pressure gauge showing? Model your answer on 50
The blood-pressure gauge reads 110
